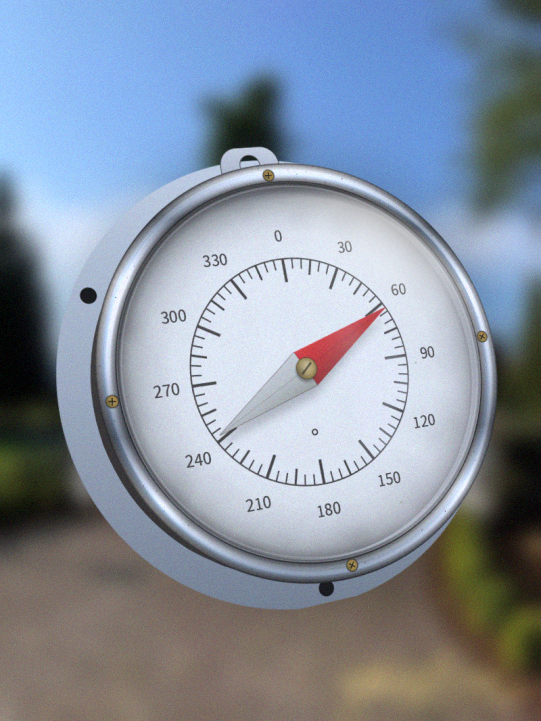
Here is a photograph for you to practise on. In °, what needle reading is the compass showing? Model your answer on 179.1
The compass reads 62.5
